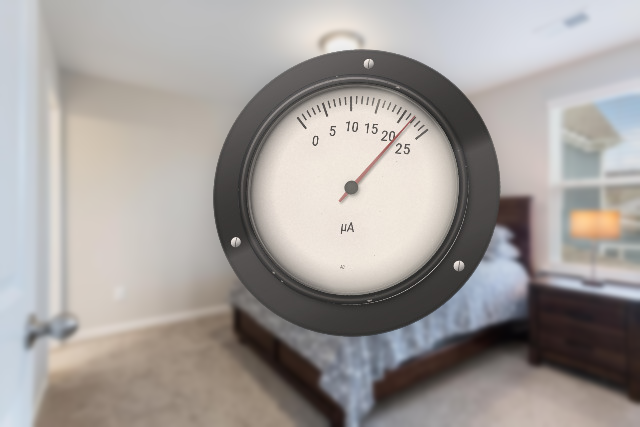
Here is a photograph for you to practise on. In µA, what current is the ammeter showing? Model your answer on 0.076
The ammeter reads 22
